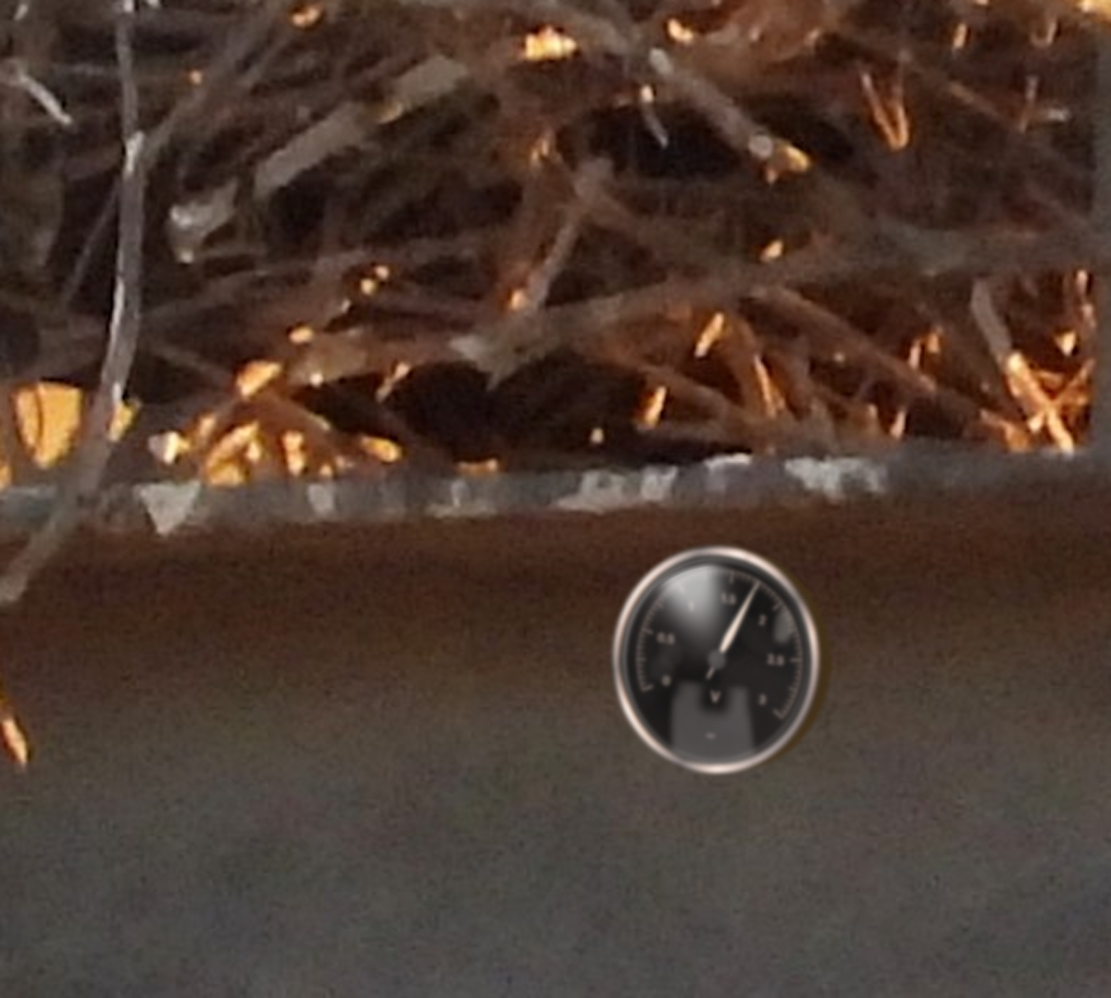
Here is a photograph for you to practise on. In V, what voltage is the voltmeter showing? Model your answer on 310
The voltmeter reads 1.75
